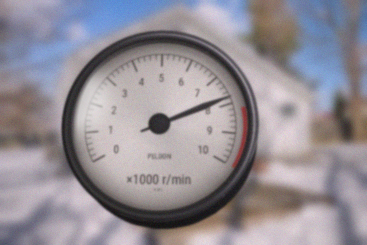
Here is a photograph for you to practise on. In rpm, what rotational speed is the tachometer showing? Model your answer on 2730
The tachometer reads 7800
